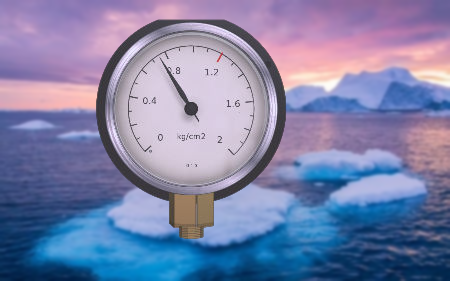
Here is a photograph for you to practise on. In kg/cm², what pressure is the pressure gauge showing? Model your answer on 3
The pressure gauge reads 0.75
